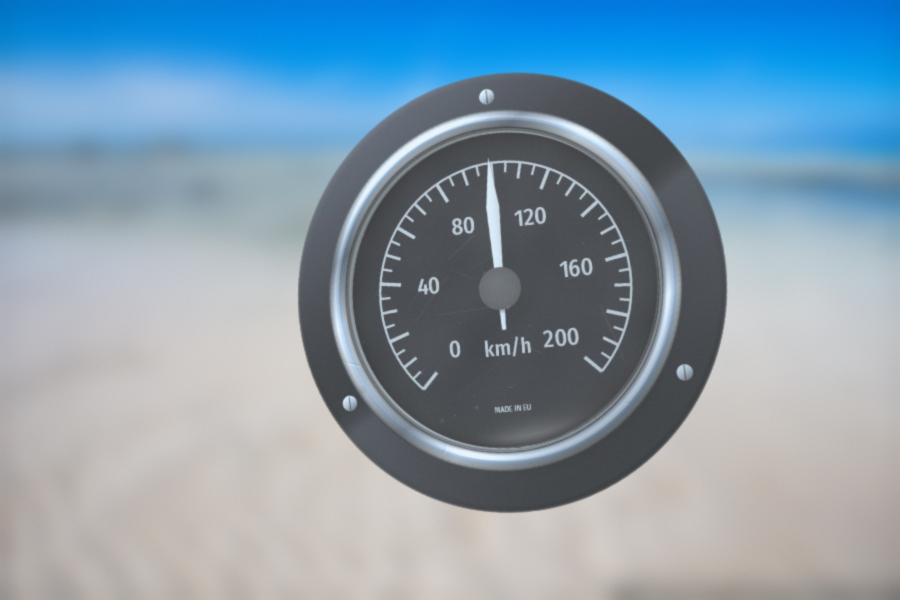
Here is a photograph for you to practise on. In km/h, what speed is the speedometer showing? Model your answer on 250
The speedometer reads 100
